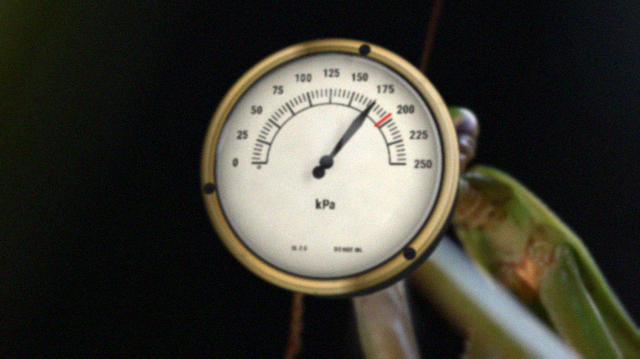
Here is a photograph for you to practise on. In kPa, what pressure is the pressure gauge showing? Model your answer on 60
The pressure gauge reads 175
